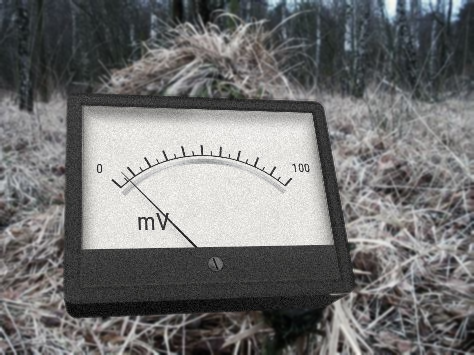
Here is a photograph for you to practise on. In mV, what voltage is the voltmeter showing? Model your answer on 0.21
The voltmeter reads 5
